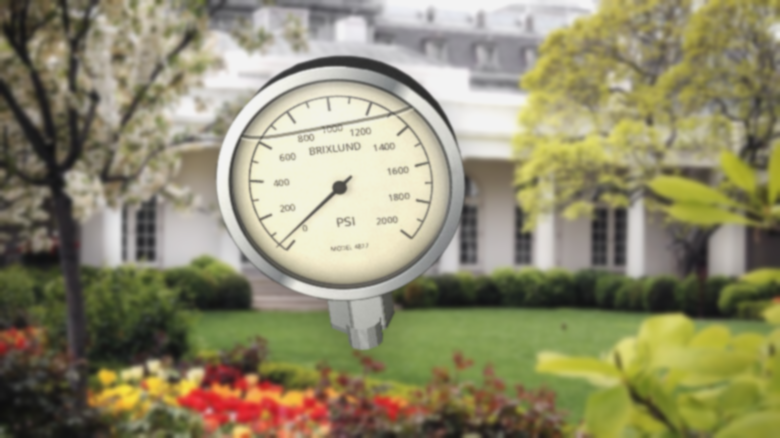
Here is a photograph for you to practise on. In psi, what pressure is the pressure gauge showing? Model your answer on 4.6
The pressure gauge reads 50
